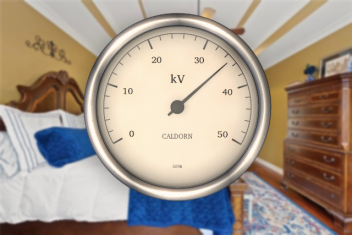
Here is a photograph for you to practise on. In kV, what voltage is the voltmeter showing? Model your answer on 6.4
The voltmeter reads 35
